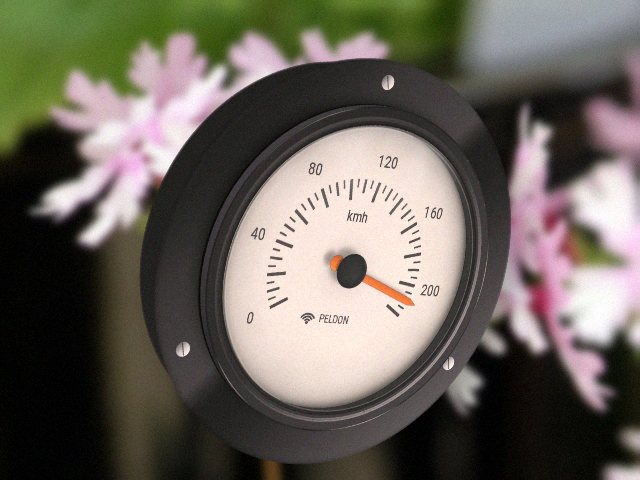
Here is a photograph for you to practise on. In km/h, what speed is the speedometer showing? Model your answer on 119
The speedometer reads 210
